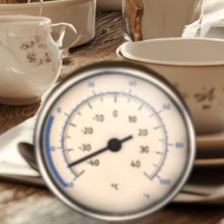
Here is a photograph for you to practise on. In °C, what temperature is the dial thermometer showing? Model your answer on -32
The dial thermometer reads -35
